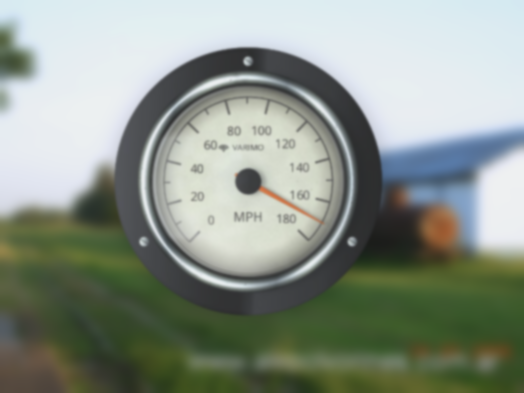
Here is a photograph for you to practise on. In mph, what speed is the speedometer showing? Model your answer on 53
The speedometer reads 170
